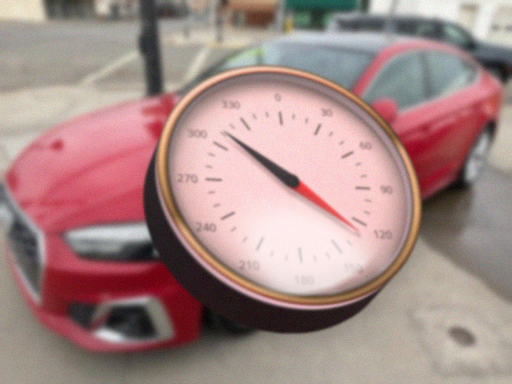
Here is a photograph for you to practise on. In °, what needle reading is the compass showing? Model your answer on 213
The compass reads 130
